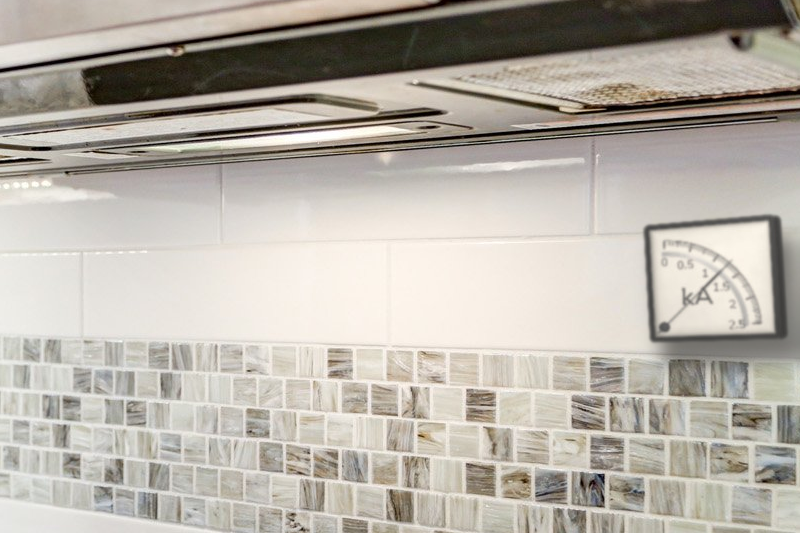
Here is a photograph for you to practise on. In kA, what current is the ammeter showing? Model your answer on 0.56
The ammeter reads 1.25
